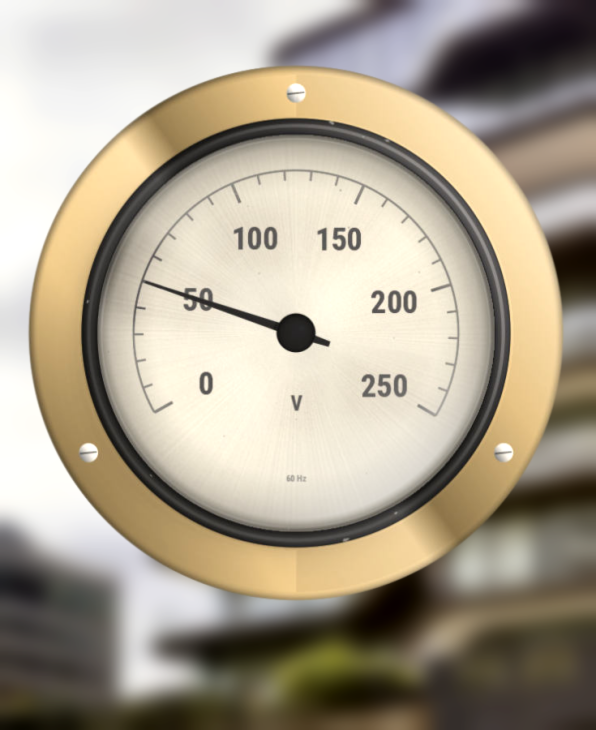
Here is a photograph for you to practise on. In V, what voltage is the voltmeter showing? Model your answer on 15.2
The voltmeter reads 50
